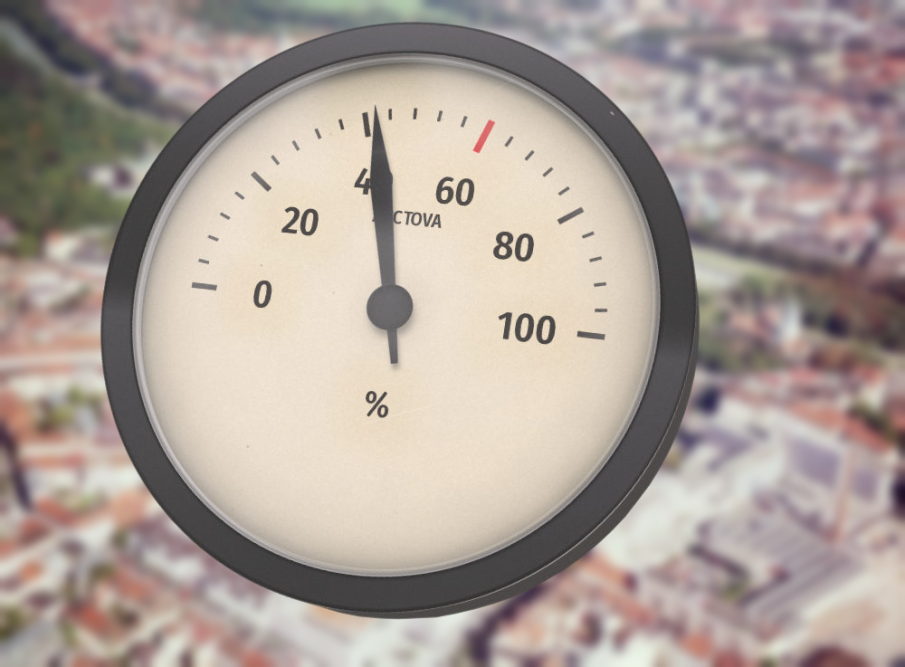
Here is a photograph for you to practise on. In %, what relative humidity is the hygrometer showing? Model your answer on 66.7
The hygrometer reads 42
